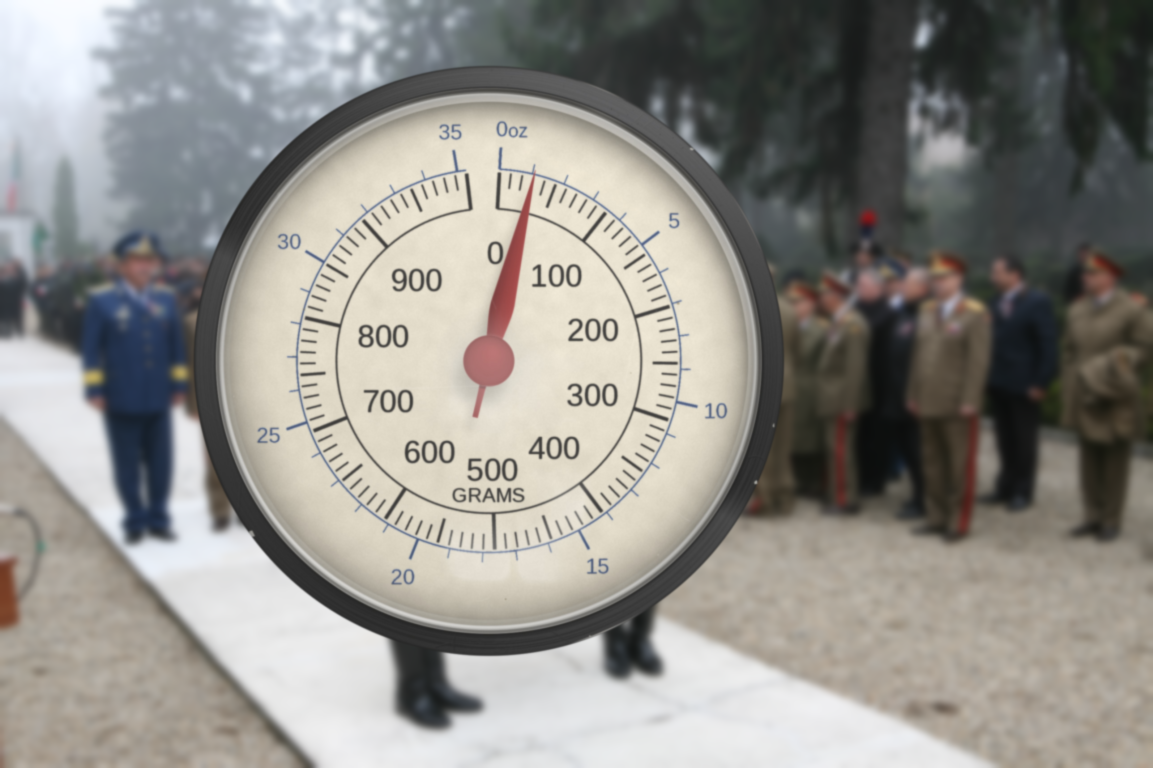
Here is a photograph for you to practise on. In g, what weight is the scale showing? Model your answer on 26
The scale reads 30
